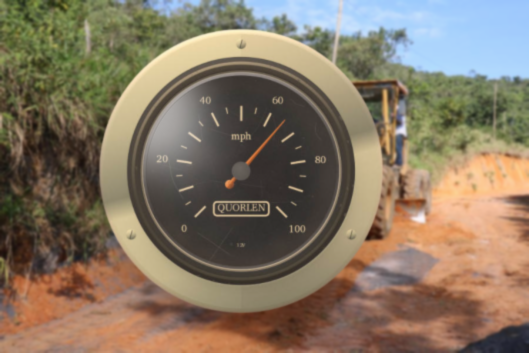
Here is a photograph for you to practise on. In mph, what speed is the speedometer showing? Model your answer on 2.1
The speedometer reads 65
